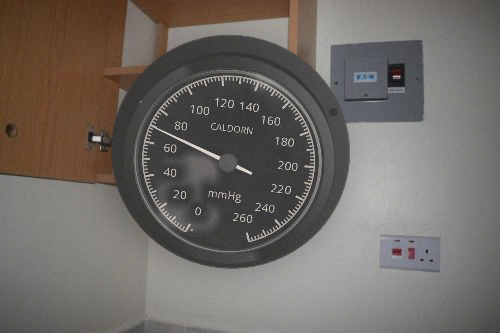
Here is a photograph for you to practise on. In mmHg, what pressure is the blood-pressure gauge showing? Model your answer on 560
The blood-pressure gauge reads 70
